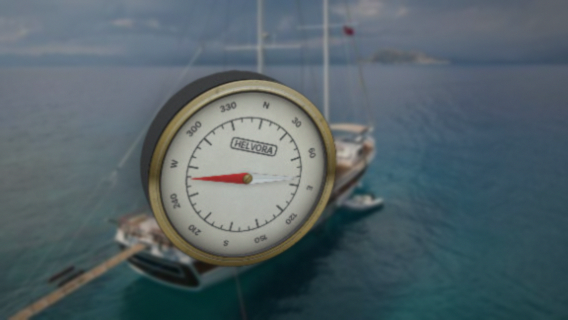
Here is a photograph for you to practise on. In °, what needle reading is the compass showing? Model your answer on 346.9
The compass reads 260
